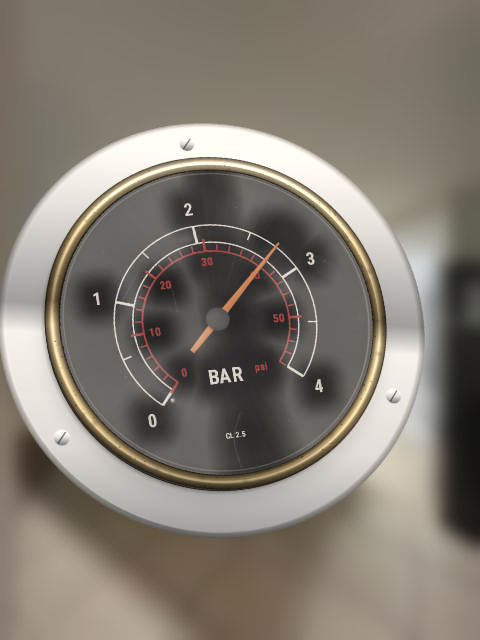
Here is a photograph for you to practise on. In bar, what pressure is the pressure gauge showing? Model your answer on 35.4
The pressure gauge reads 2.75
